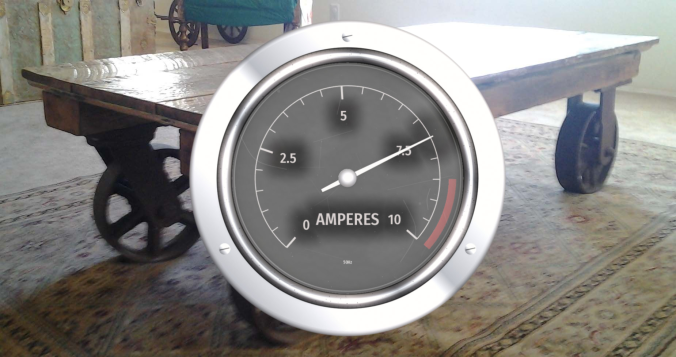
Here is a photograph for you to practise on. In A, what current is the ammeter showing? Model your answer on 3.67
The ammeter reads 7.5
